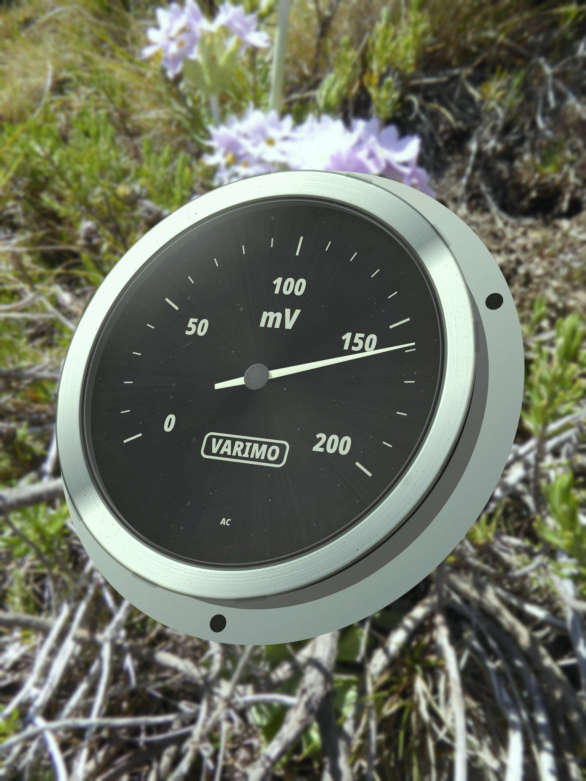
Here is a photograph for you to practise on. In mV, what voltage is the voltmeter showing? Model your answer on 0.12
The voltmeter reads 160
